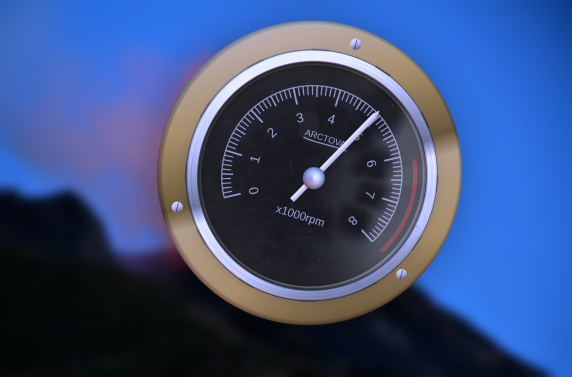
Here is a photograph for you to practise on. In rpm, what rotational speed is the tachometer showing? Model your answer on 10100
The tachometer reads 4900
